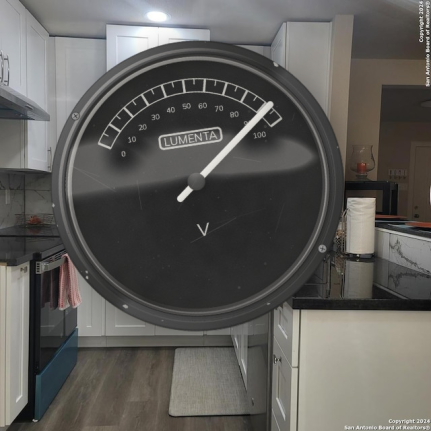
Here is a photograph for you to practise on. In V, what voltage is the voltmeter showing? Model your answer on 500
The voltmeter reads 92.5
